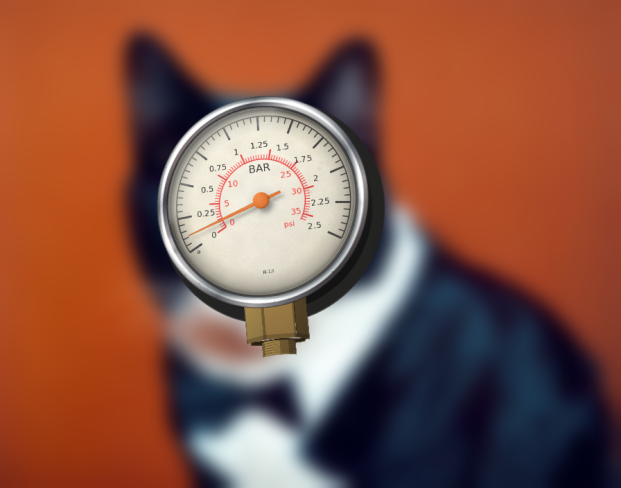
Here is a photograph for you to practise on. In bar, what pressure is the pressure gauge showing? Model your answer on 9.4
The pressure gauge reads 0.1
